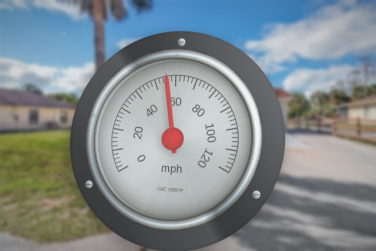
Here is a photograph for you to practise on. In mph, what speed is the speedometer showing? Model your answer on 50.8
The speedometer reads 56
